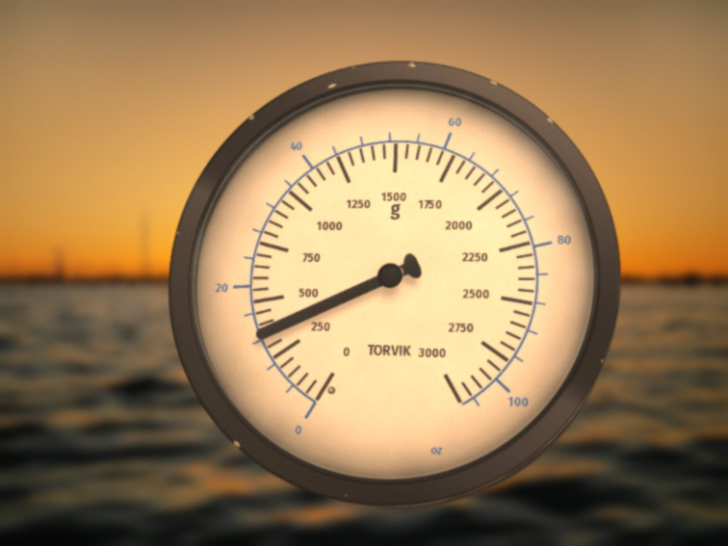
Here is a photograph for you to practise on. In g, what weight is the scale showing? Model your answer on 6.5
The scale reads 350
